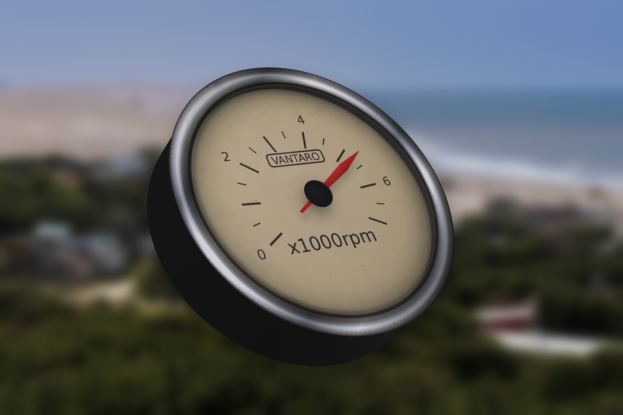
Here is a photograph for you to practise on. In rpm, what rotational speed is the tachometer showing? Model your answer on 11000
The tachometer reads 5250
